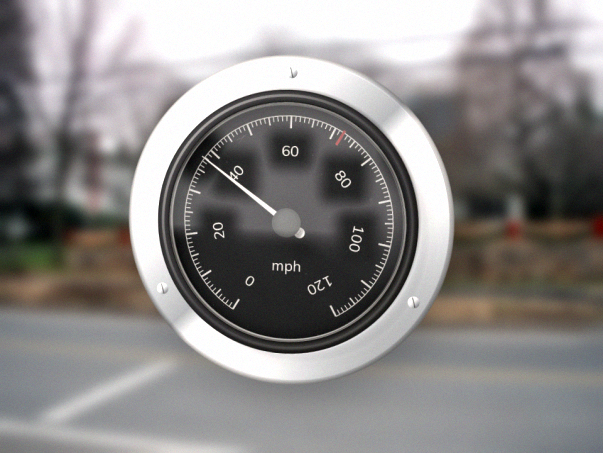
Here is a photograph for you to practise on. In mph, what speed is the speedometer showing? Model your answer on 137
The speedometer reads 38
